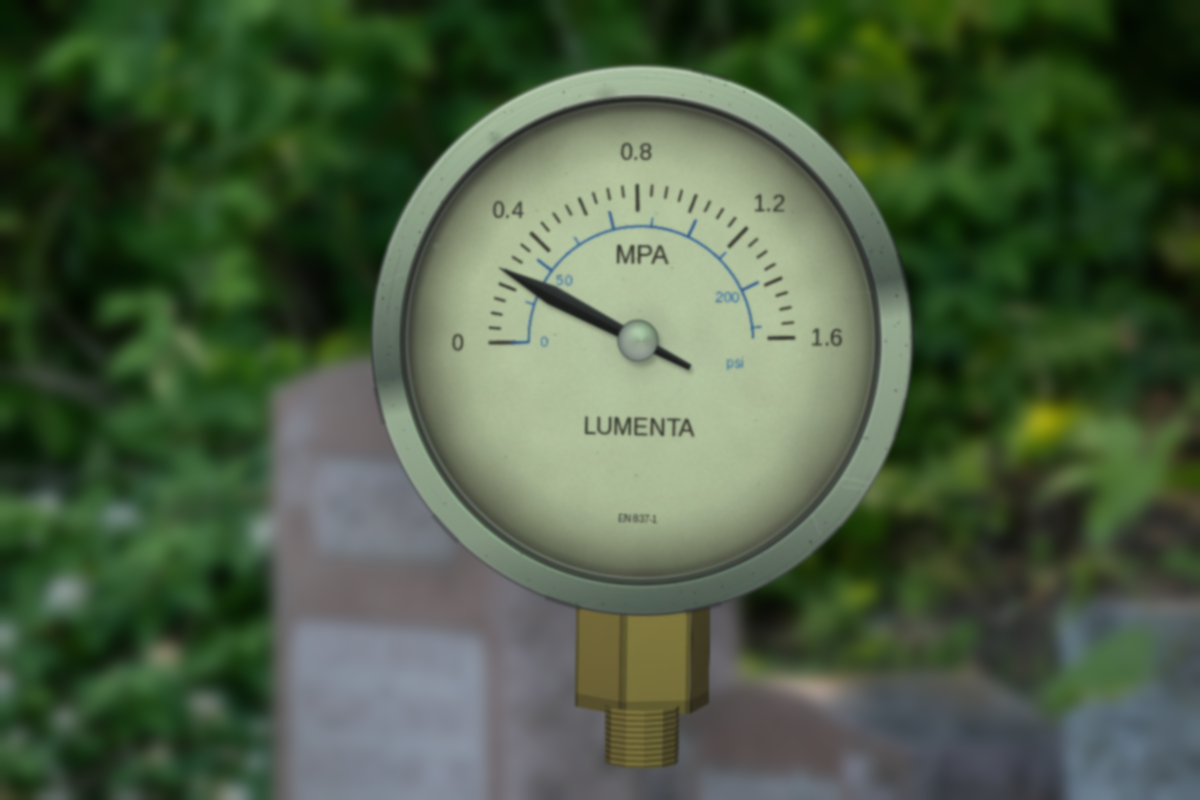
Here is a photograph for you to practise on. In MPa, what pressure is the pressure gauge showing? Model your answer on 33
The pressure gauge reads 0.25
